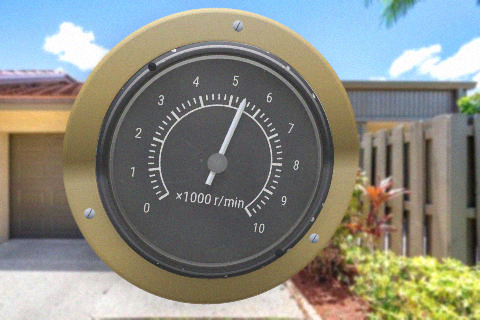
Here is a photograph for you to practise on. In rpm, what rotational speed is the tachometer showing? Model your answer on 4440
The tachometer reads 5400
